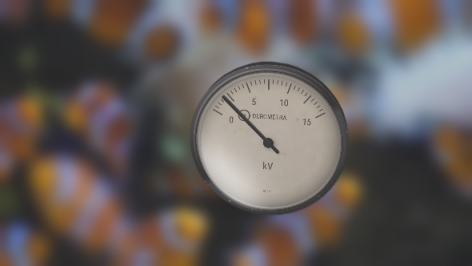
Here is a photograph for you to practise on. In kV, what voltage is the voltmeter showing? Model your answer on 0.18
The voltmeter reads 2
